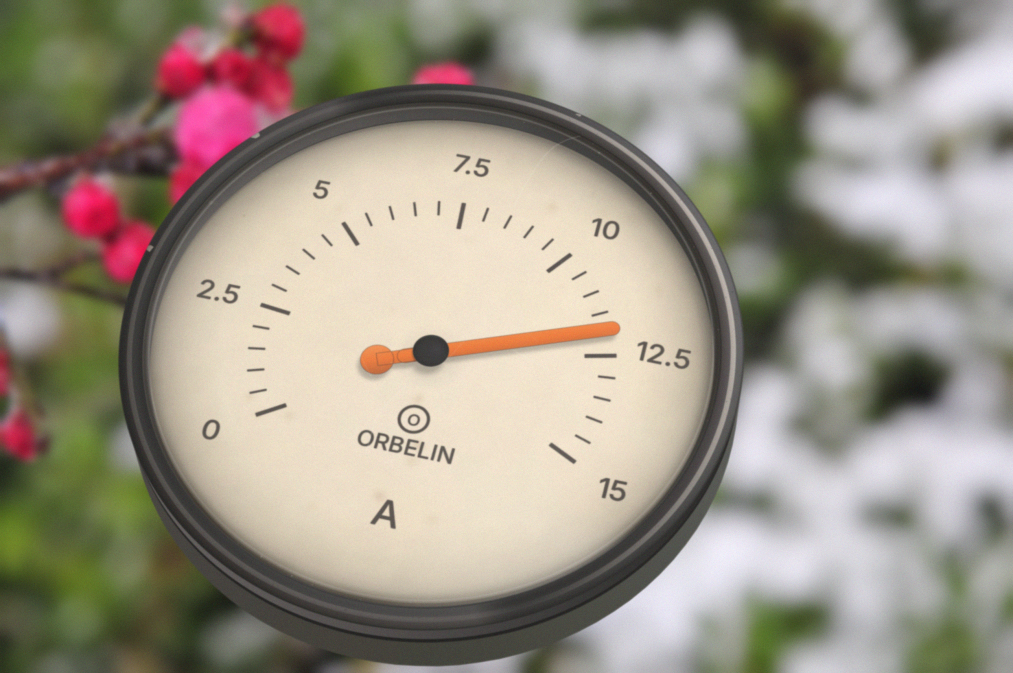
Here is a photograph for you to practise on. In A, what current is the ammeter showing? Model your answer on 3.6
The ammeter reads 12
